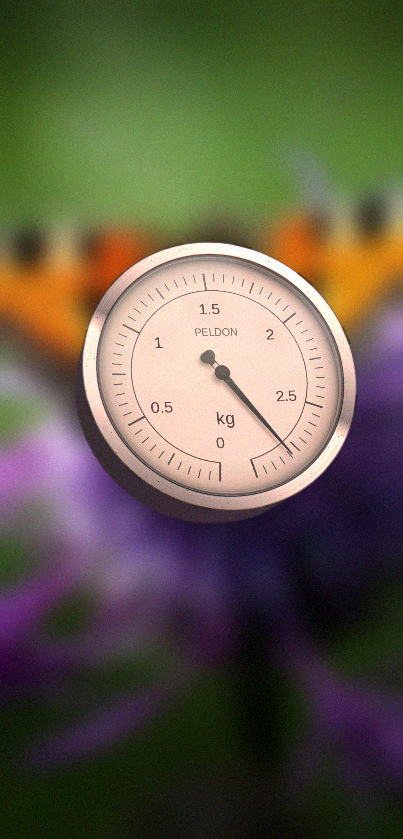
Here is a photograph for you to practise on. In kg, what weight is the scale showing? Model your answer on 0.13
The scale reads 2.8
